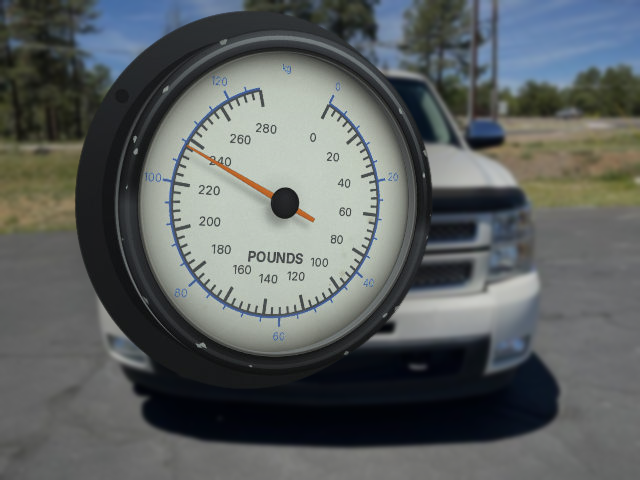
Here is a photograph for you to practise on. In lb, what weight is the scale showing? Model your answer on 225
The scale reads 236
